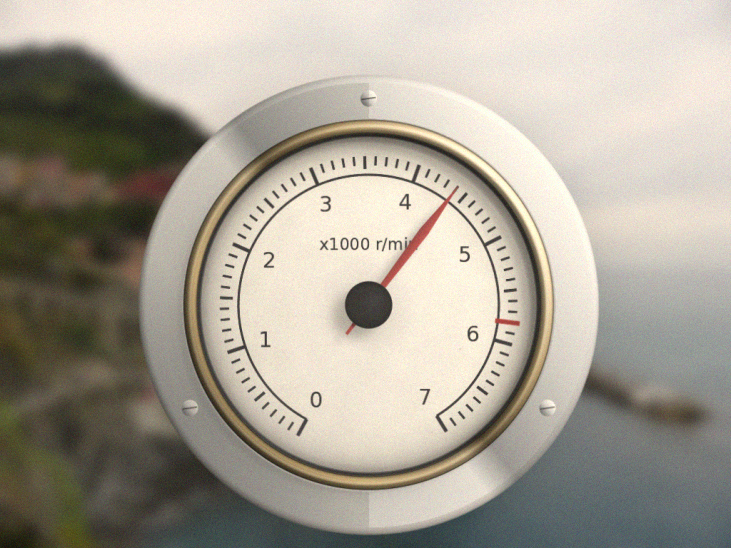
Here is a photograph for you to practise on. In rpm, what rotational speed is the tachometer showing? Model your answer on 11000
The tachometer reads 4400
